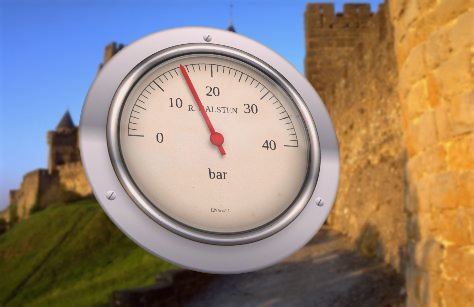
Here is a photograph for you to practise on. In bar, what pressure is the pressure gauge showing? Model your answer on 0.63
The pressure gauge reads 15
